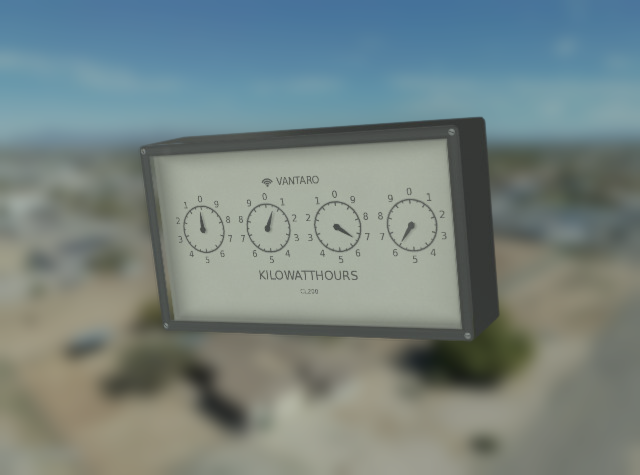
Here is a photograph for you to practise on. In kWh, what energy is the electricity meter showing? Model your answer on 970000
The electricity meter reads 66
